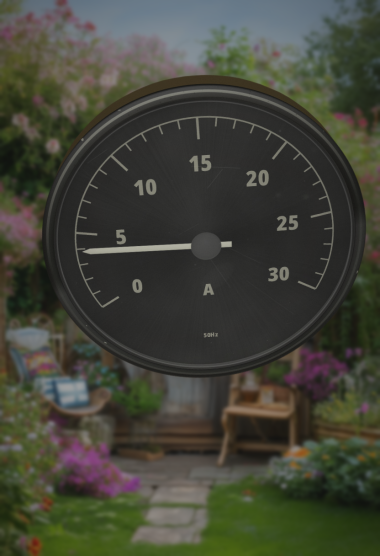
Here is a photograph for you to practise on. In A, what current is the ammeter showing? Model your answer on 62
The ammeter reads 4
